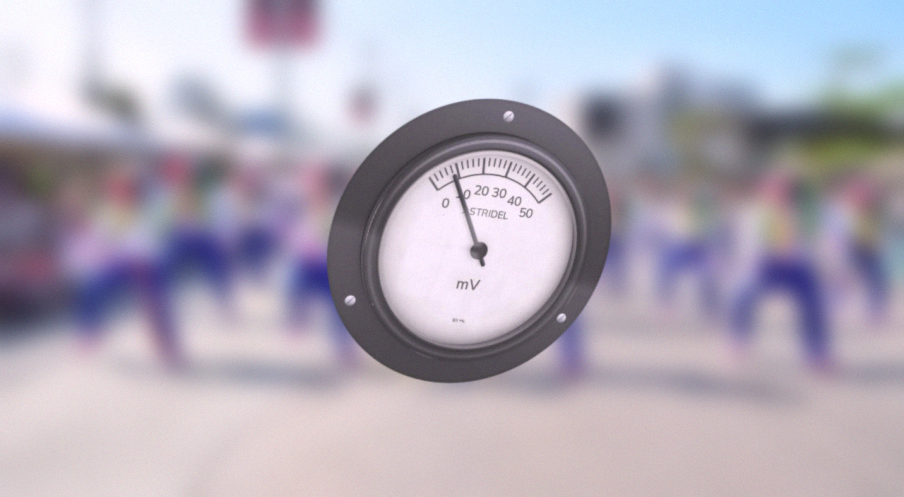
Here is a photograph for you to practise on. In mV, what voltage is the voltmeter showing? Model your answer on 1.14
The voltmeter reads 8
